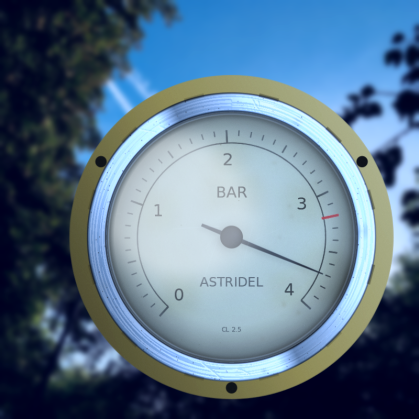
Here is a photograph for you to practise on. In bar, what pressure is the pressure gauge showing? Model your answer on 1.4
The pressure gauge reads 3.7
